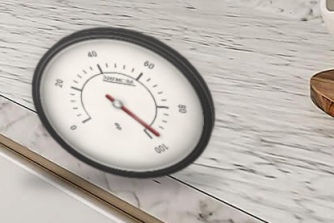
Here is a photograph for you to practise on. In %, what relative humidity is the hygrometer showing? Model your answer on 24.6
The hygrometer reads 96
